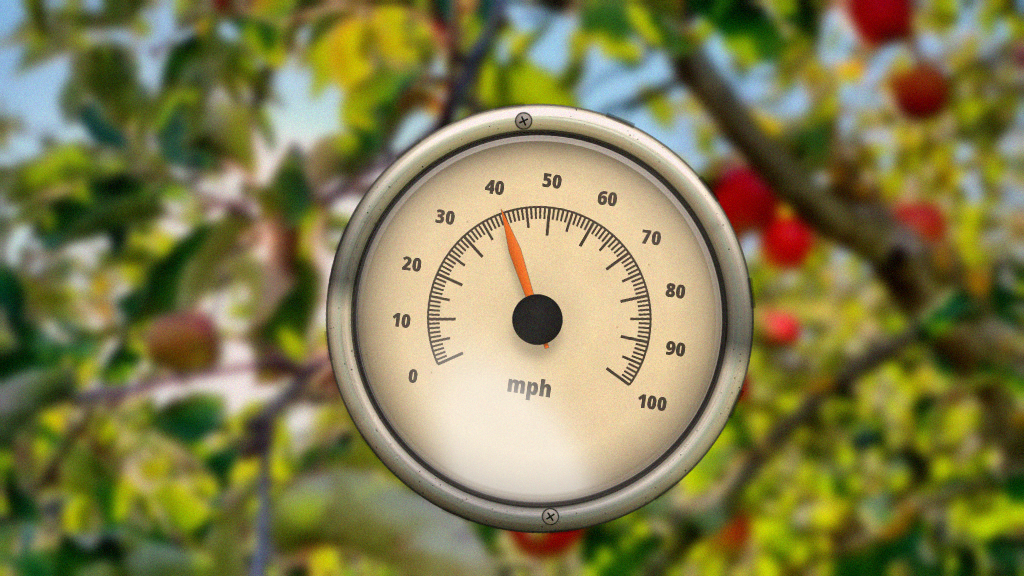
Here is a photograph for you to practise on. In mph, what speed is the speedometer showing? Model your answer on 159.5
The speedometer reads 40
